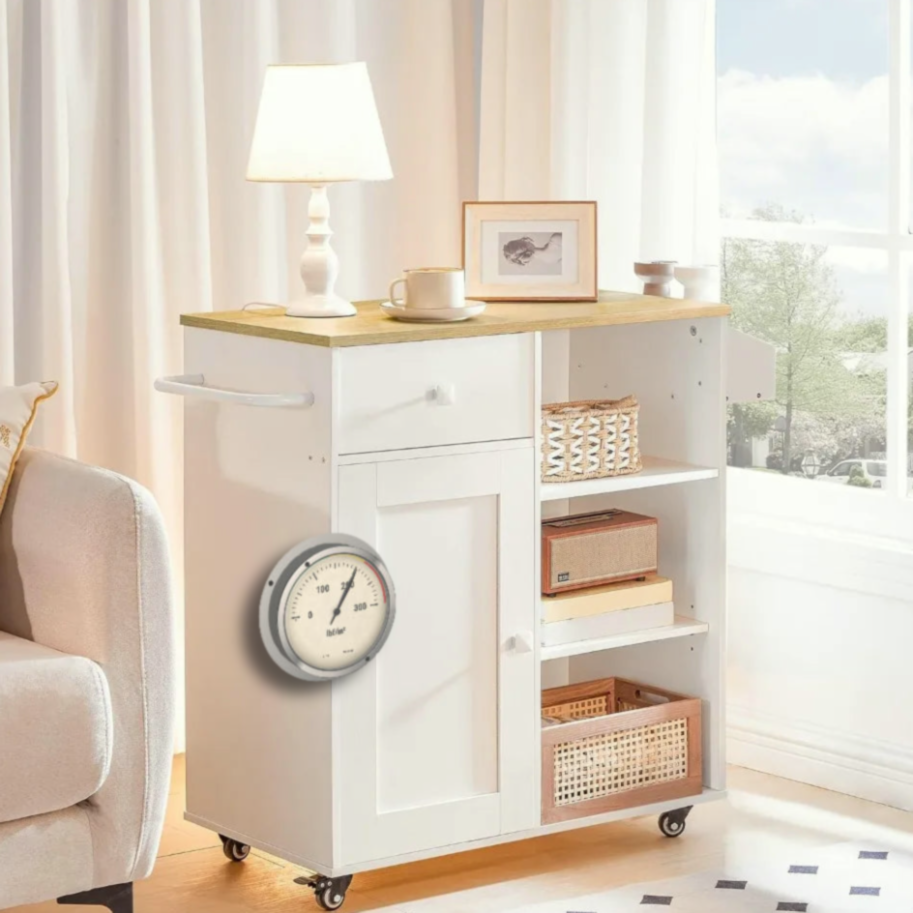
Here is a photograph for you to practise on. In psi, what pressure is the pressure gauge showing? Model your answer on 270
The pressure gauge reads 200
